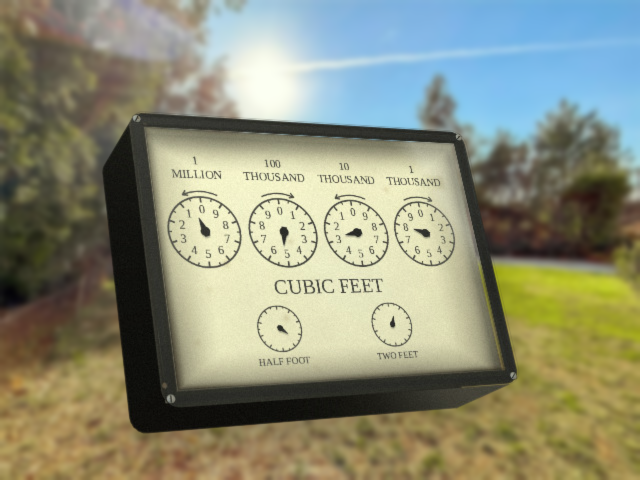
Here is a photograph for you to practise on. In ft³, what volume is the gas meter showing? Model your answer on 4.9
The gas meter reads 52800
